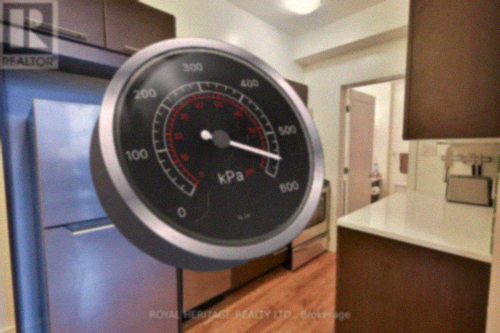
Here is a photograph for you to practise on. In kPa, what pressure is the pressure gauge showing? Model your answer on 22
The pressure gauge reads 560
